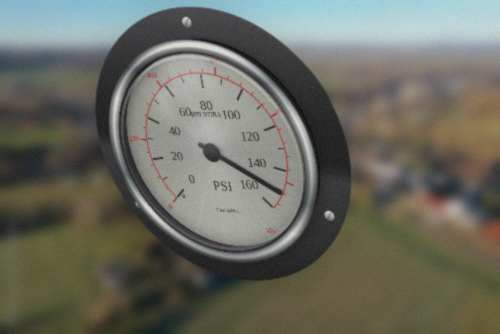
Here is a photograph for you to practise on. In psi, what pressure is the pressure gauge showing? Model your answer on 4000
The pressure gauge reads 150
